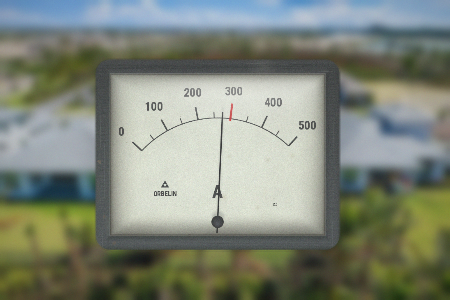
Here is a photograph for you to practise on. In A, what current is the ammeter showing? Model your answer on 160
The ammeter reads 275
